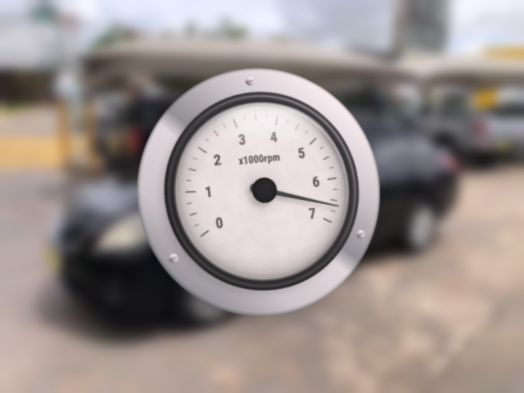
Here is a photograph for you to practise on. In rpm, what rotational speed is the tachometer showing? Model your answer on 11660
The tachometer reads 6625
